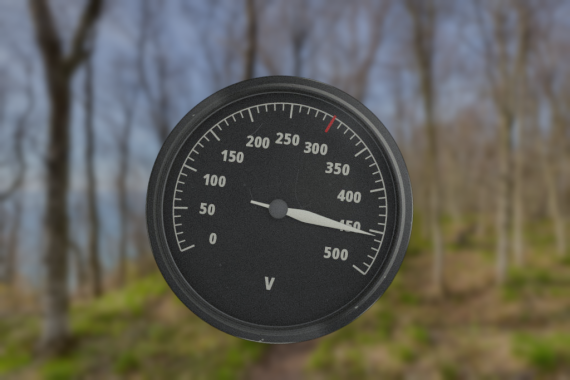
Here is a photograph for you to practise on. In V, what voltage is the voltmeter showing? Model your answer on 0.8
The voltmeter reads 455
